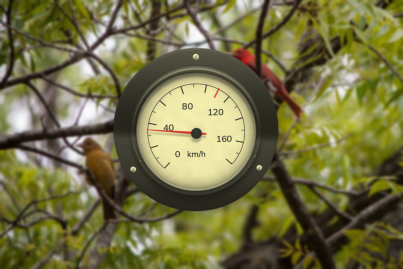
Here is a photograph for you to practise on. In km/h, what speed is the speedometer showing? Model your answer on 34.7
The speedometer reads 35
